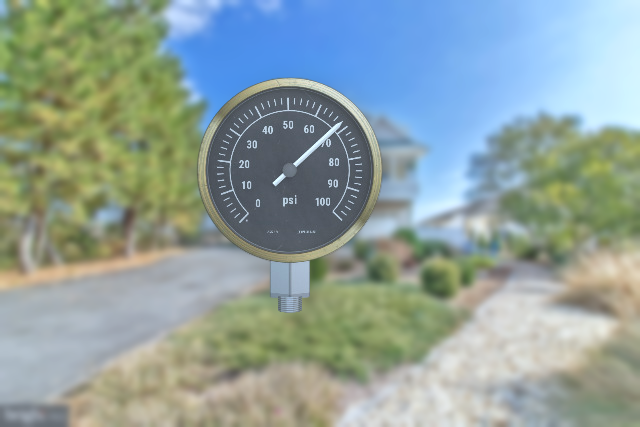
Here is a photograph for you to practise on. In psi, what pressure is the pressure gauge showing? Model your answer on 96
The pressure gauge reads 68
